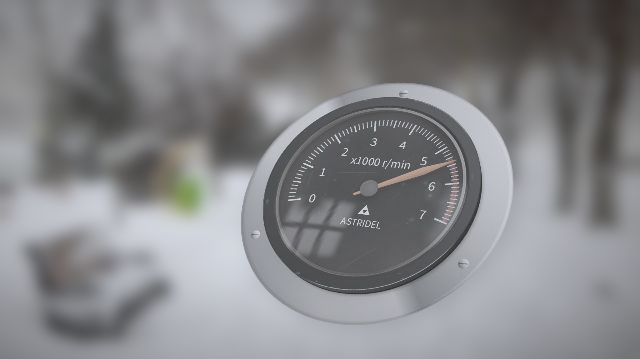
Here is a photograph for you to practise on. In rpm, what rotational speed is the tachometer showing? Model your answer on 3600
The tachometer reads 5500
